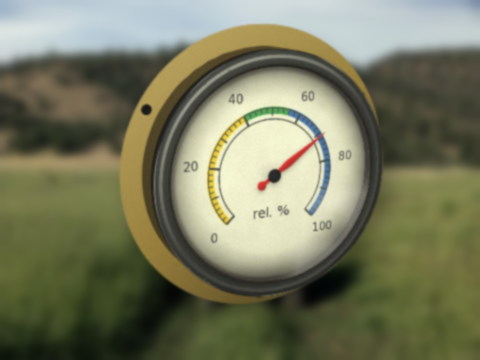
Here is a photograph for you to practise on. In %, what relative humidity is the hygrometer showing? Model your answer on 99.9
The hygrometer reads 70
